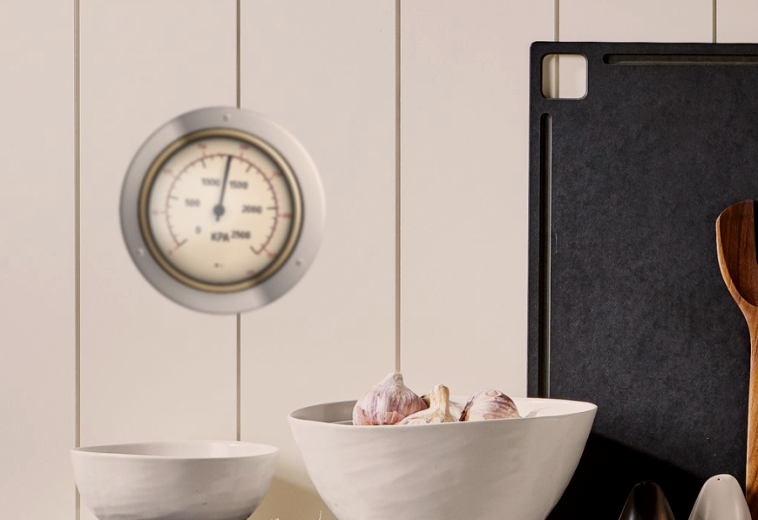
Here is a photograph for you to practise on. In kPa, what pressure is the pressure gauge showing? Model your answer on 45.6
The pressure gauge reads 1300
